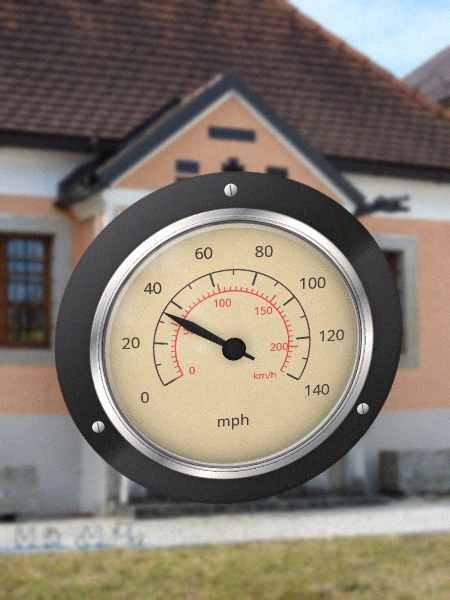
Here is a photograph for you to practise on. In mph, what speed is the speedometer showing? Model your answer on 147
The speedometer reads 35
